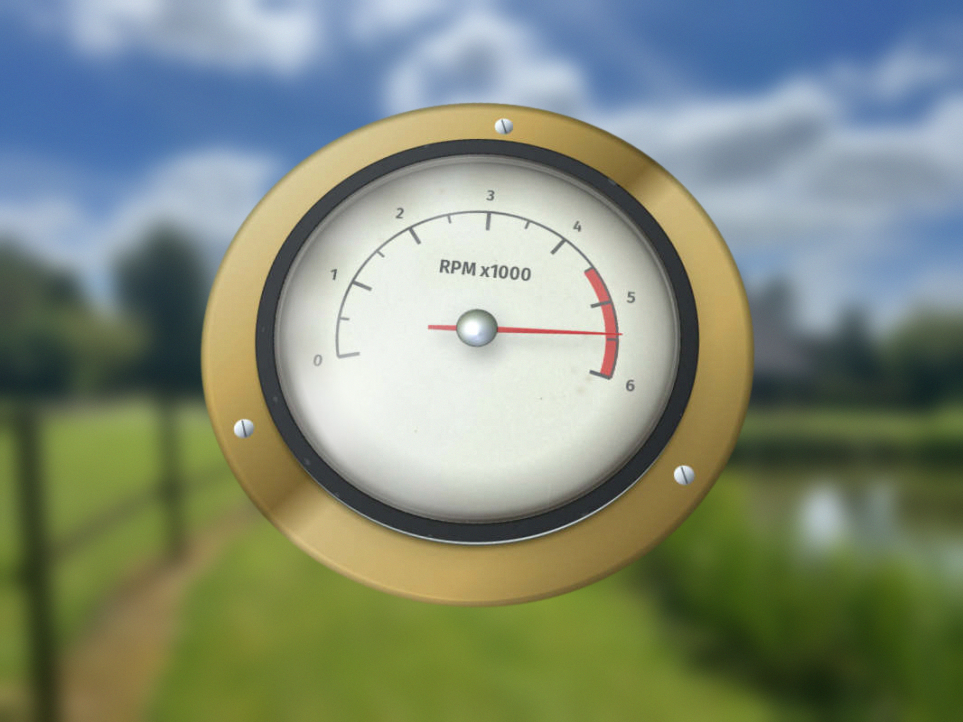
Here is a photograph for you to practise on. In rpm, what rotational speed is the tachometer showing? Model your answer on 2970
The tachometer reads 5500
